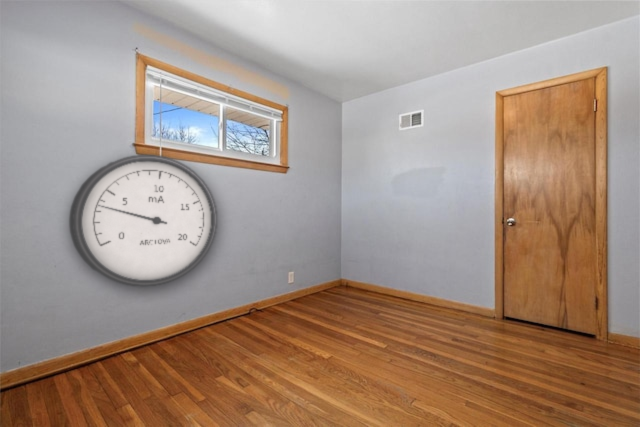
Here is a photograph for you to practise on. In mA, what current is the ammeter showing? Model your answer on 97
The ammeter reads 3.5
